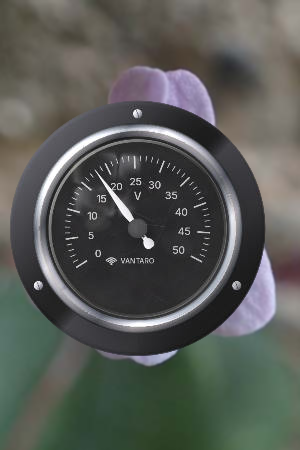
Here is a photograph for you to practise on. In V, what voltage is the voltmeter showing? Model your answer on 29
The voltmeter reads 18
